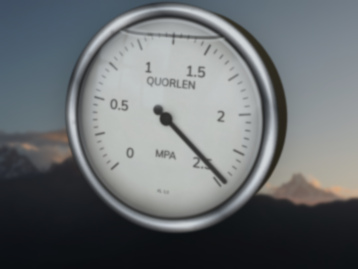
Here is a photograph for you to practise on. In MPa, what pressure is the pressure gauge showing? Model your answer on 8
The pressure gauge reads 2.45
